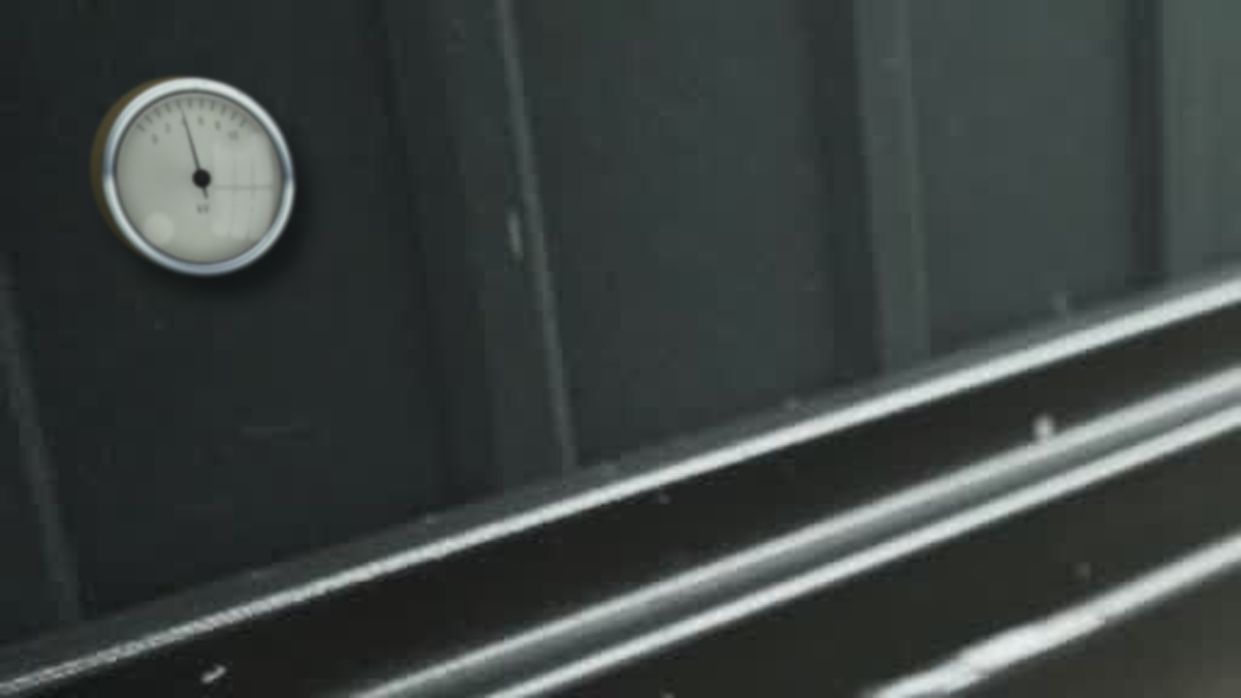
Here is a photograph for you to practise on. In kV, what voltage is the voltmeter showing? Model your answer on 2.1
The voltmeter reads 4
